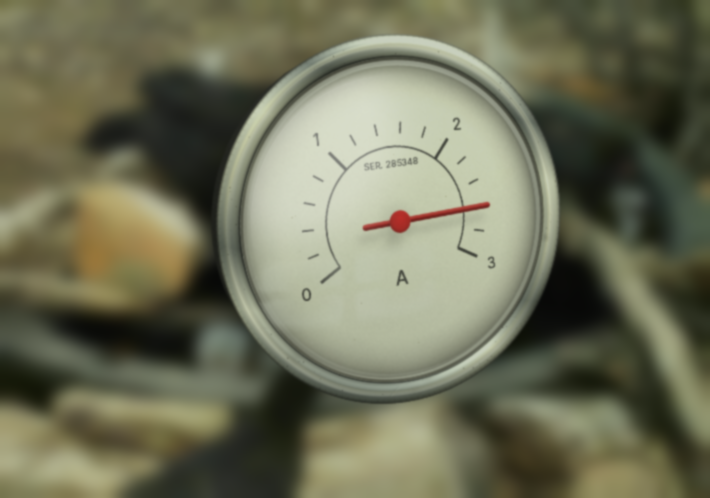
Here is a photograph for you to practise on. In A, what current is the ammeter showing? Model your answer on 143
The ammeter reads 2.6
